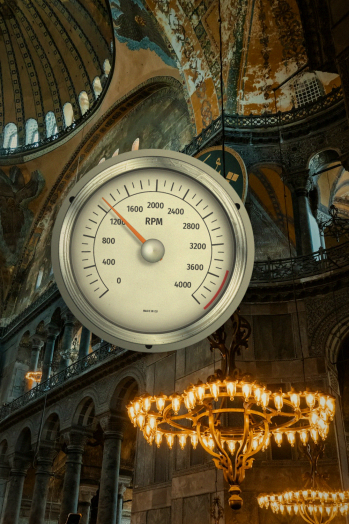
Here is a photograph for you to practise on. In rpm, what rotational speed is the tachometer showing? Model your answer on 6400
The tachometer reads 1300
